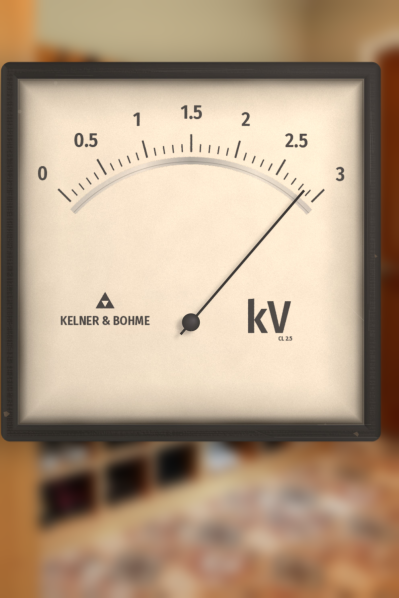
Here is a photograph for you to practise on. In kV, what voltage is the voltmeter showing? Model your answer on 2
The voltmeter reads 2.85
